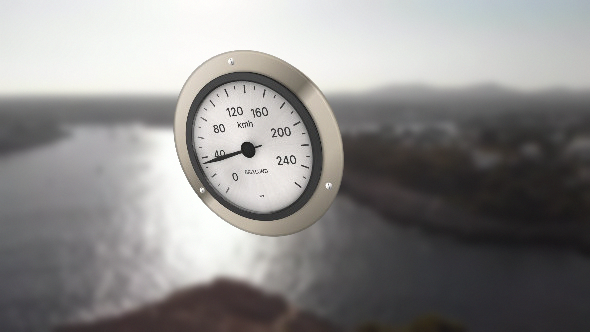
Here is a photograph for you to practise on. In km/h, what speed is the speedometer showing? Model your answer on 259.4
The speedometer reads 35
